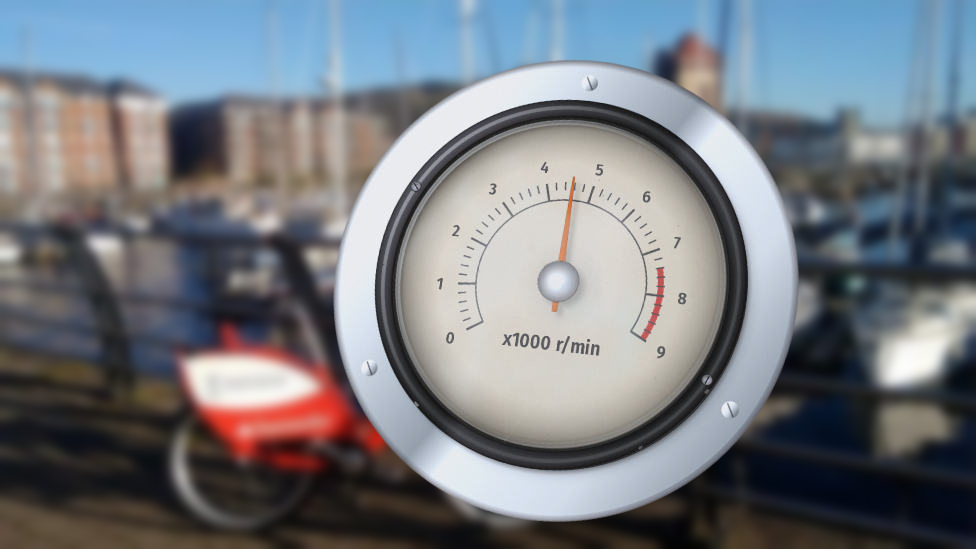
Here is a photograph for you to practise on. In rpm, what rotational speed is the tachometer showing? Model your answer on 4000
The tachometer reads 4600
